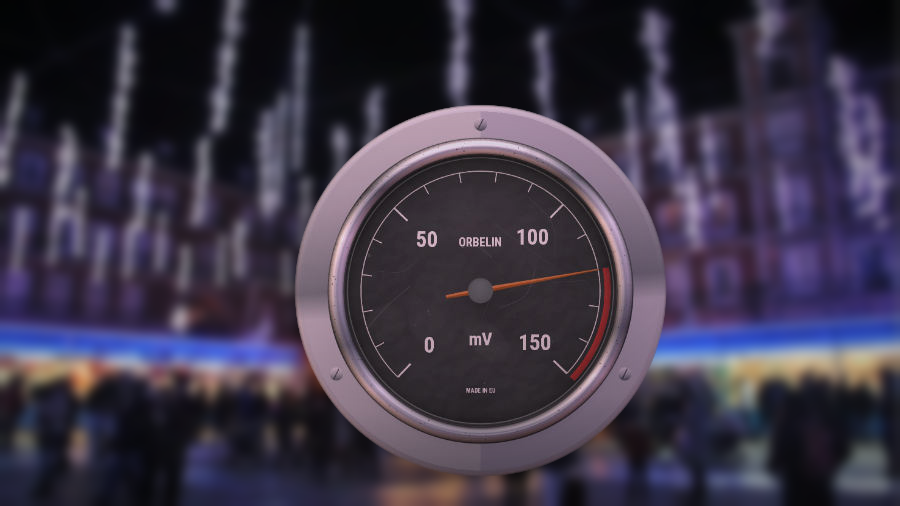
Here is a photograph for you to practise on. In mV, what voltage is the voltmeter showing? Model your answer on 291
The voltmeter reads 120
